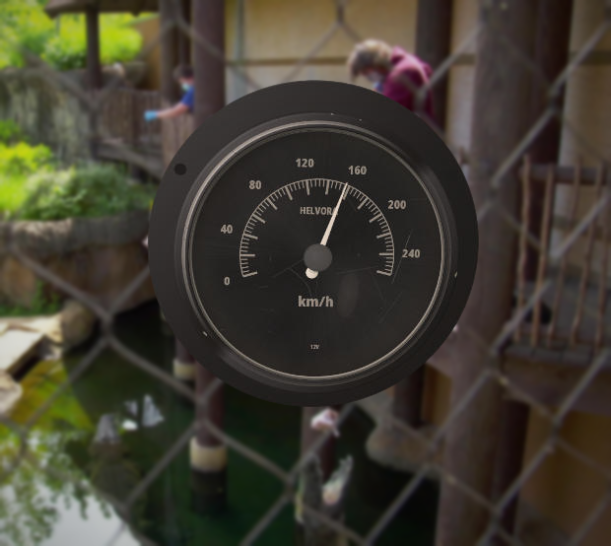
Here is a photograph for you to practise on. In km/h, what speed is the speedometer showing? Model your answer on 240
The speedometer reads 156
